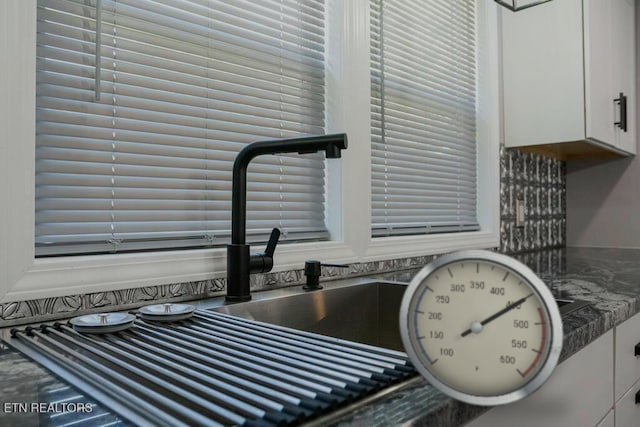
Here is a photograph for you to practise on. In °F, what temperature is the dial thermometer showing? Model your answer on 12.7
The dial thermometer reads 450
